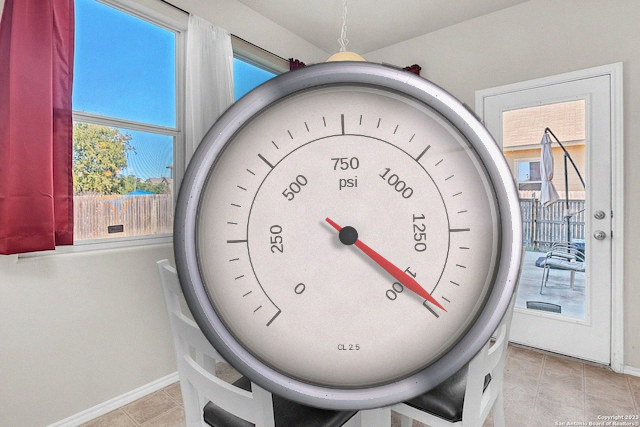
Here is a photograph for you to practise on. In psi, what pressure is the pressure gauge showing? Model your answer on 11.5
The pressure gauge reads 1475
